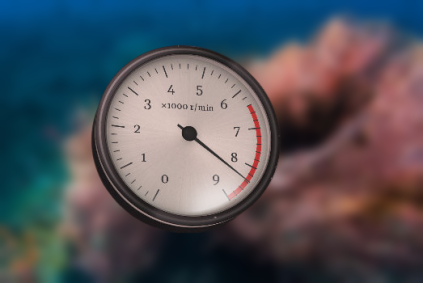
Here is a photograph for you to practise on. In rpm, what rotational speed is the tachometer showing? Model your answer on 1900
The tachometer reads 8400
